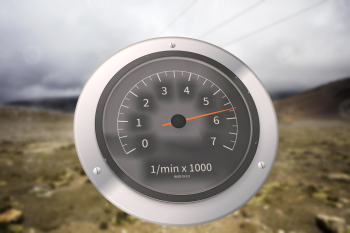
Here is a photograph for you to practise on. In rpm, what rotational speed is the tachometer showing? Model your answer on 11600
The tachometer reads 5750
